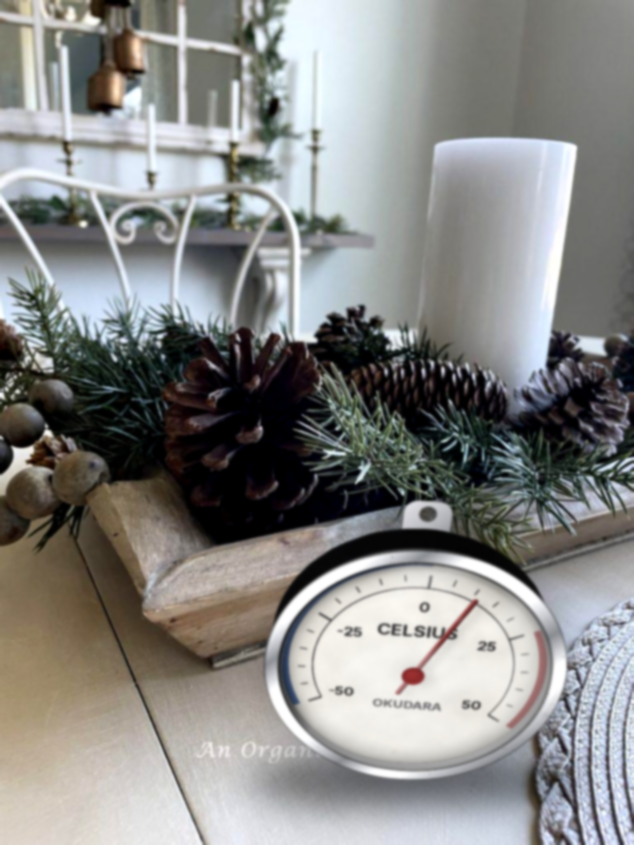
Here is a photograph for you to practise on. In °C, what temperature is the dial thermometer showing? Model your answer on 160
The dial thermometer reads 10
